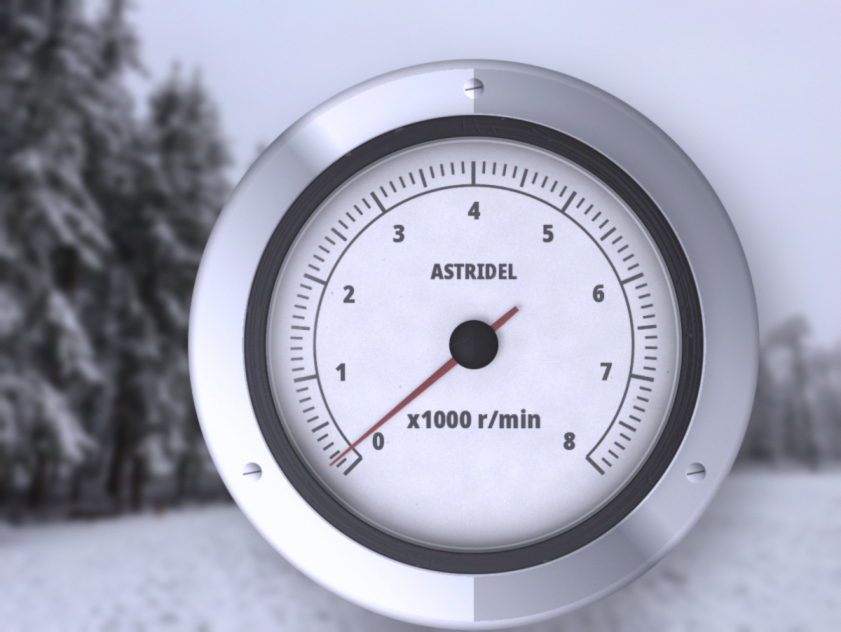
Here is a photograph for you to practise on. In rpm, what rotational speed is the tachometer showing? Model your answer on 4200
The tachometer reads 150
